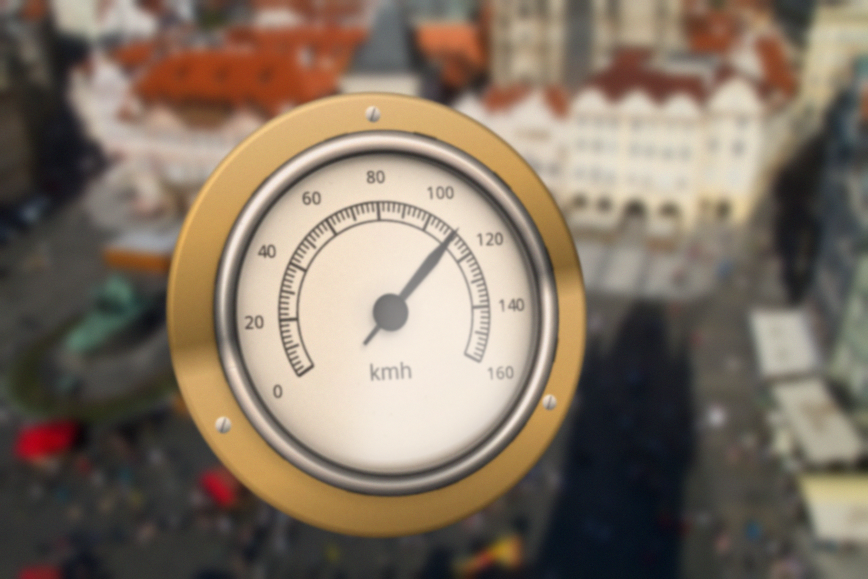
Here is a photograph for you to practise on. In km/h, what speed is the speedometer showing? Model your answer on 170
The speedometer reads 110
